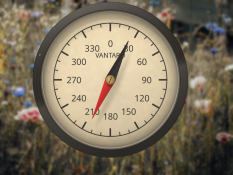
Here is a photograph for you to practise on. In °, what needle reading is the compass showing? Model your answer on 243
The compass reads 205
